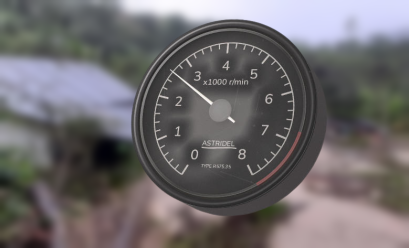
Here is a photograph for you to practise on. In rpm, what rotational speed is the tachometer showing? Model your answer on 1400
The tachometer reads 2600
